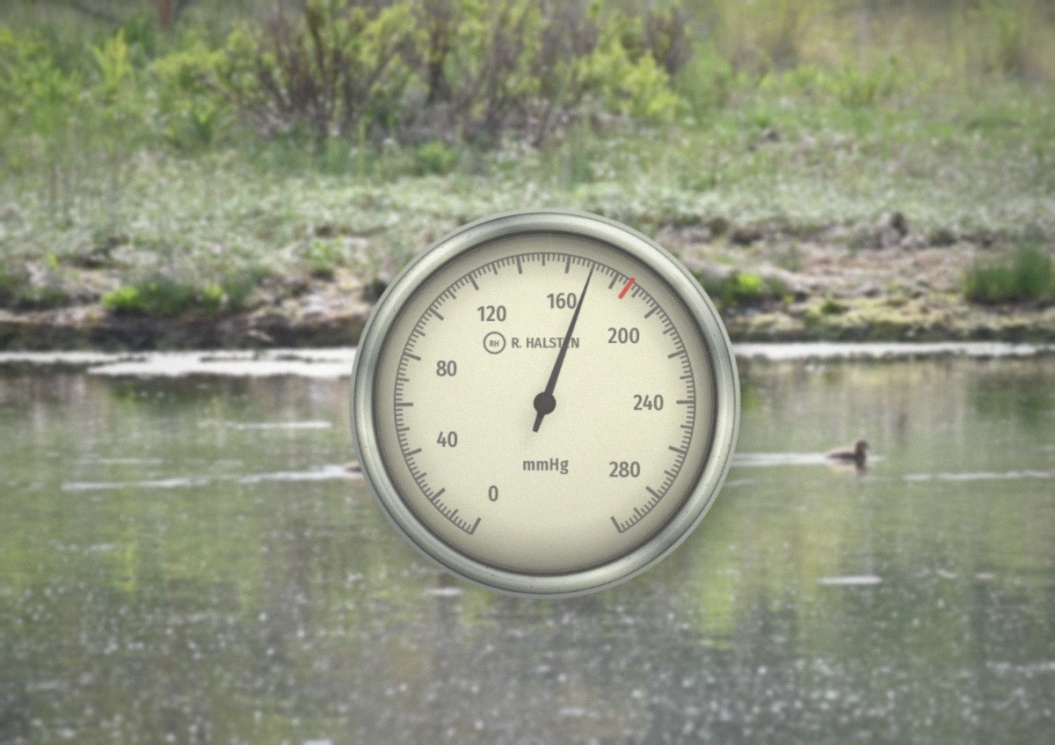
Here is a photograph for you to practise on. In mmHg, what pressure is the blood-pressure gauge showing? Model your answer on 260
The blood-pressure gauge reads 170
